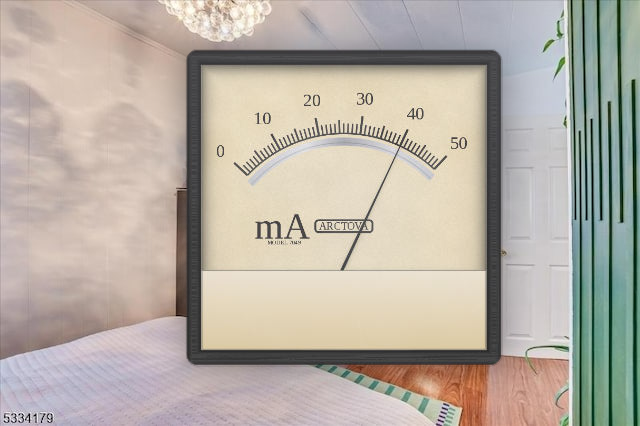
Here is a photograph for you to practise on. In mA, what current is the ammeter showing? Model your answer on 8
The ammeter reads 40
